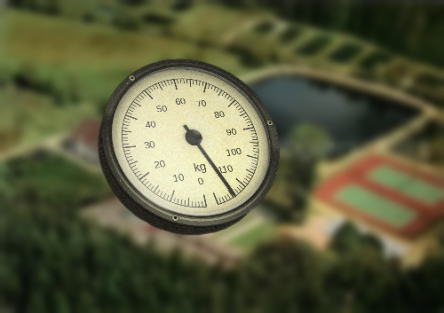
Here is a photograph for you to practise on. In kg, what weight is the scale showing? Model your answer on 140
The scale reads 115
